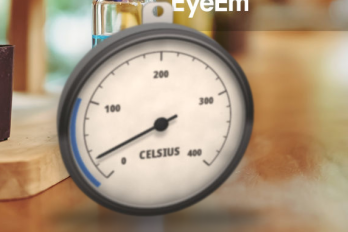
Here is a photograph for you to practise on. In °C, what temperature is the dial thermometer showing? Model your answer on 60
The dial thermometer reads 30
